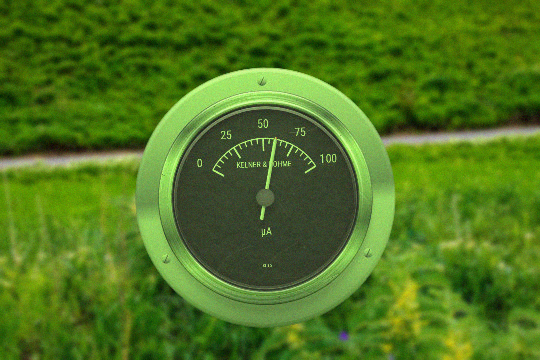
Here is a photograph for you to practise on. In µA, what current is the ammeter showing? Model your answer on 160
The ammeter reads 60
